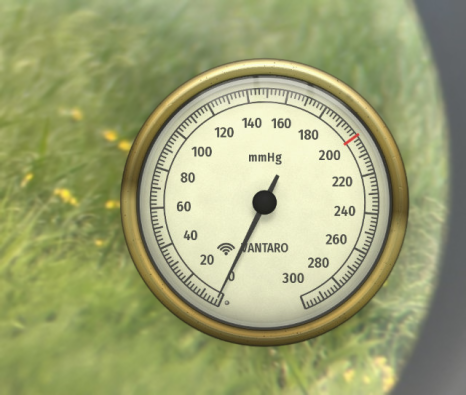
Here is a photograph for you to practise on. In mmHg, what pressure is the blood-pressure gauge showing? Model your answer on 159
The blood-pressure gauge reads 2
